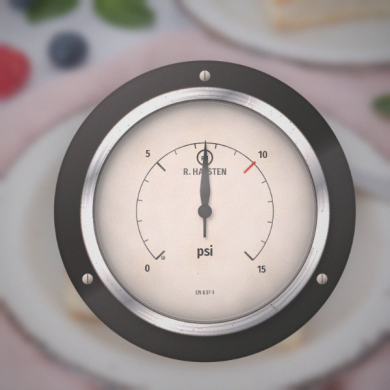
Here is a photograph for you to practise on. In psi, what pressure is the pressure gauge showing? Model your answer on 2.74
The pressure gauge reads 7.5
